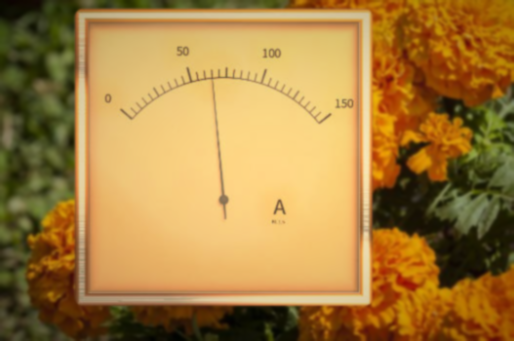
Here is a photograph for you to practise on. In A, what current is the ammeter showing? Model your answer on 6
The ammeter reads 65
